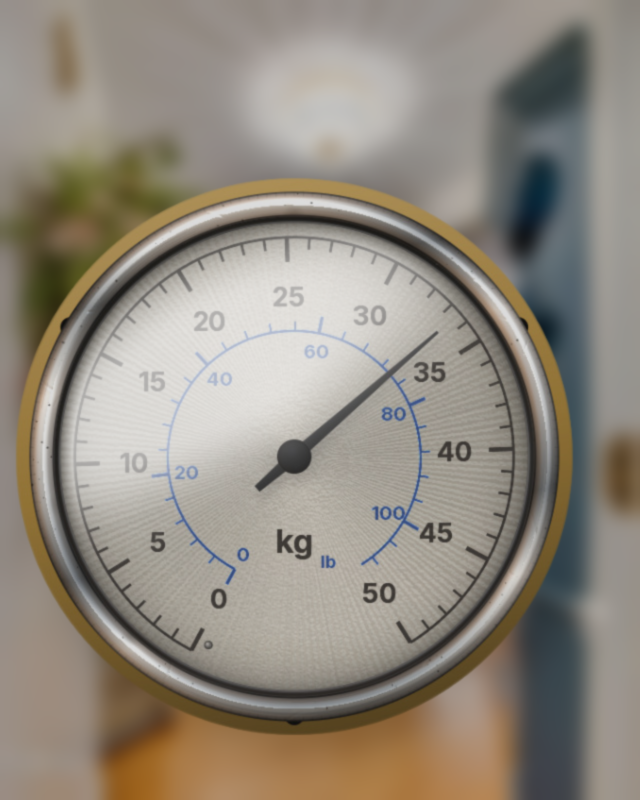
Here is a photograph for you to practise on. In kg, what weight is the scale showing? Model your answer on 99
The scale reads 33.5
